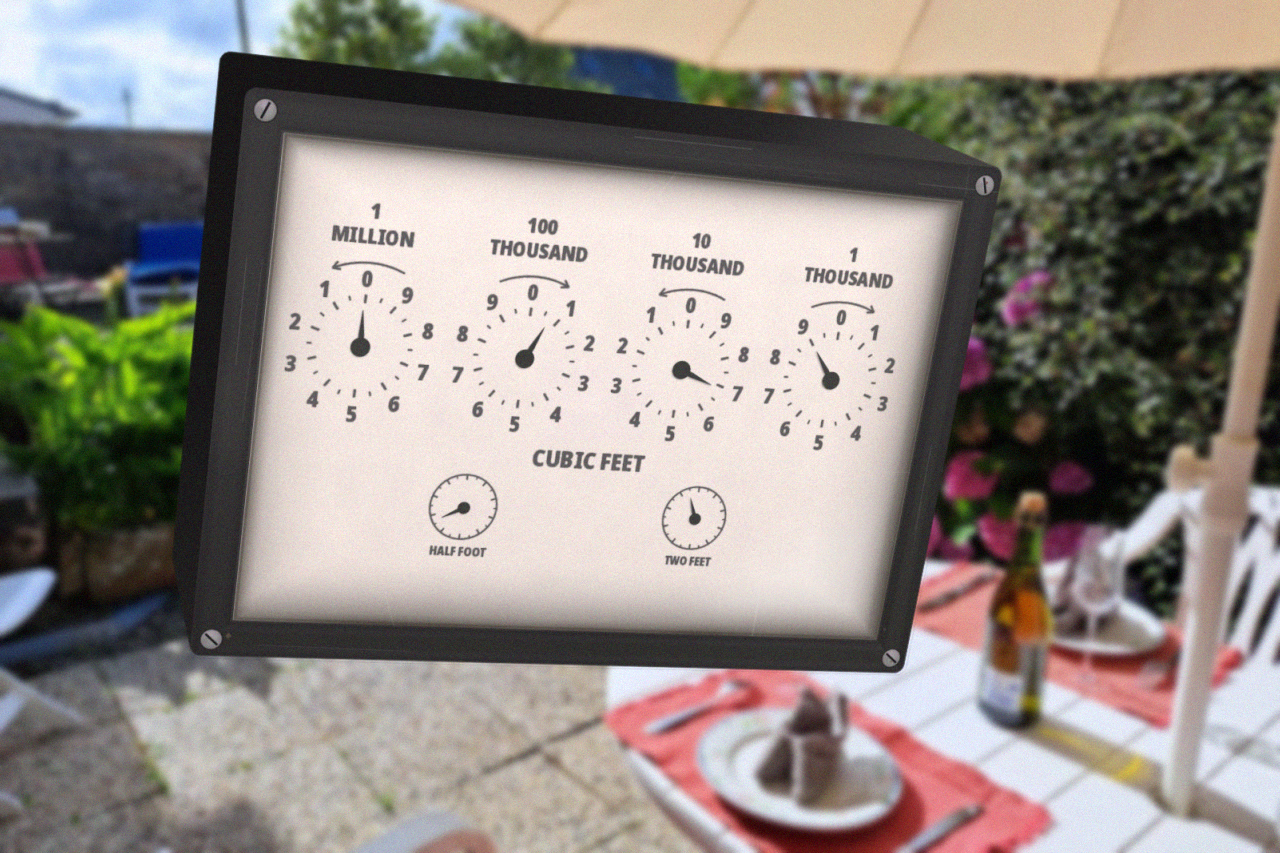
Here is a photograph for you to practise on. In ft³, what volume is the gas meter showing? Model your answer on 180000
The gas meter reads 6900
